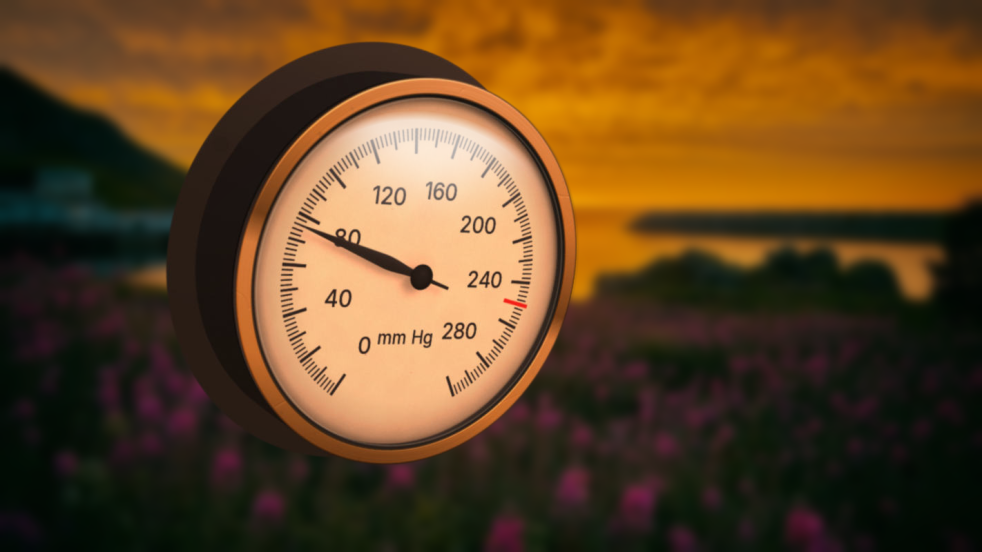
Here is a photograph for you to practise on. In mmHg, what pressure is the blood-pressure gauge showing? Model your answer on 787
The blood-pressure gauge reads 76
